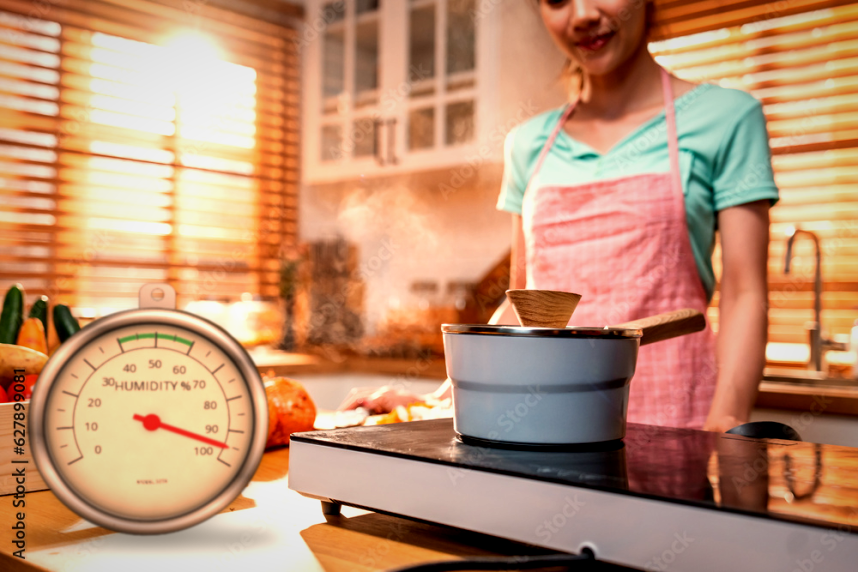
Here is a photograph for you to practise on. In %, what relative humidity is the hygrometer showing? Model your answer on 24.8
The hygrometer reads 95
